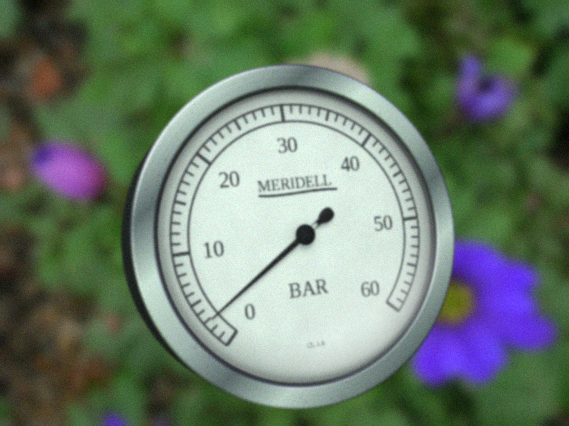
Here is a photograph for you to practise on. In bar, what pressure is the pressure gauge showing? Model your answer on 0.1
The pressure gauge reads 3
